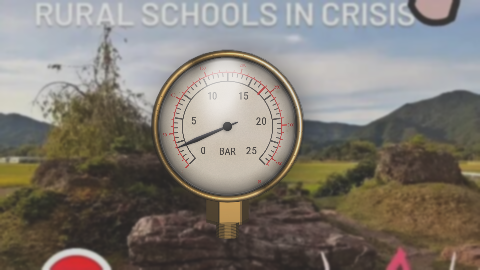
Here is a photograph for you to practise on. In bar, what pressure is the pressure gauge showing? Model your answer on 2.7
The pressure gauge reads 2
